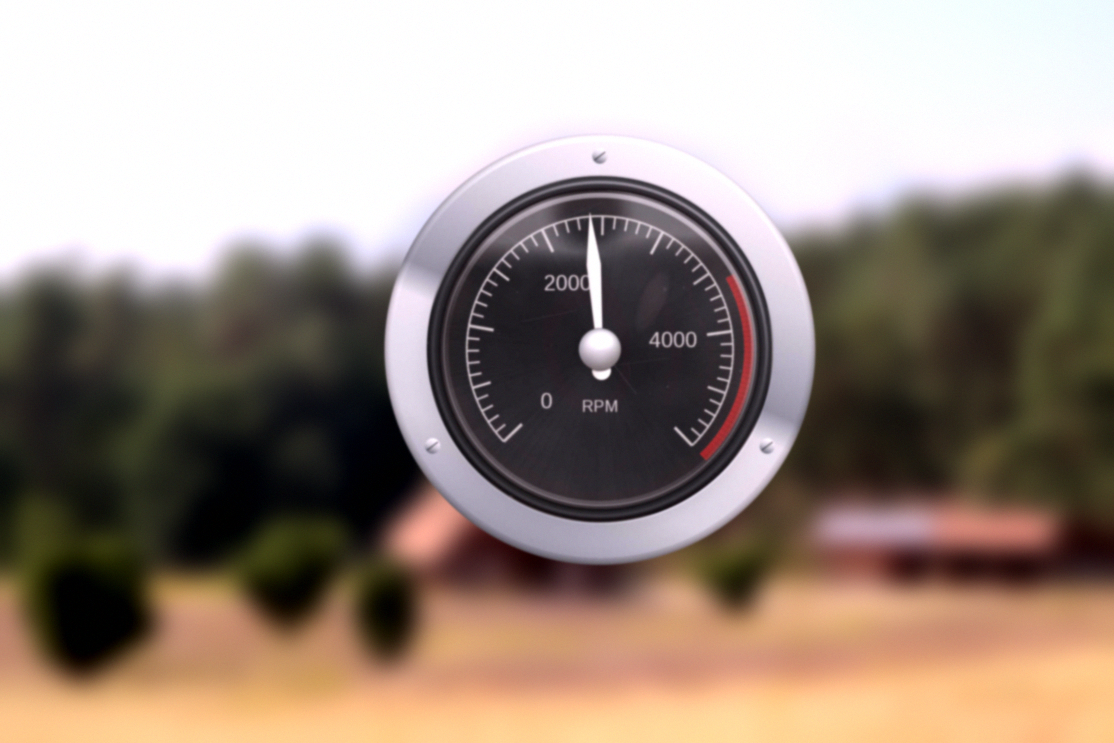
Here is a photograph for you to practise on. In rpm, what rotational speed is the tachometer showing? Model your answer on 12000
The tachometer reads 2400
